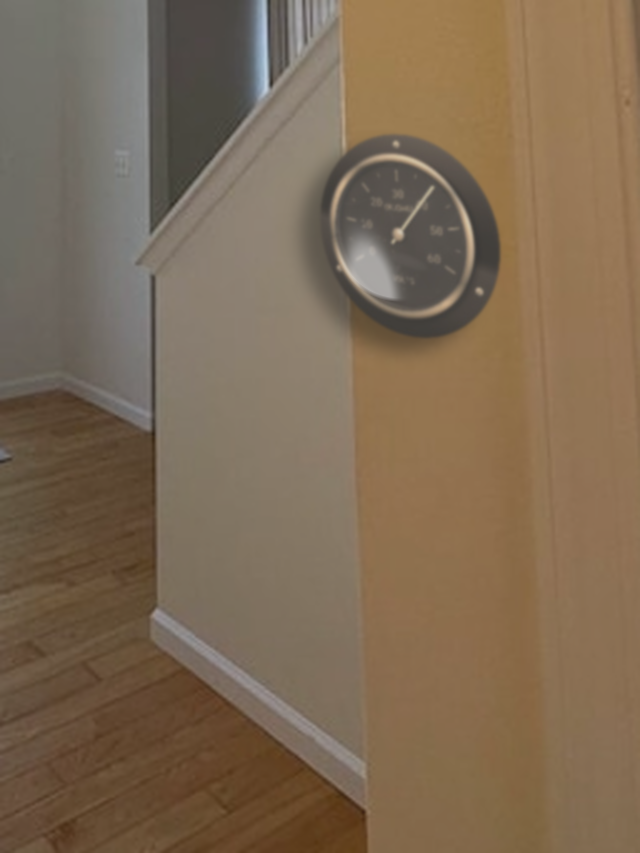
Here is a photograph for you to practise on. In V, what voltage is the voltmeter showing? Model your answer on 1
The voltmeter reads 40
